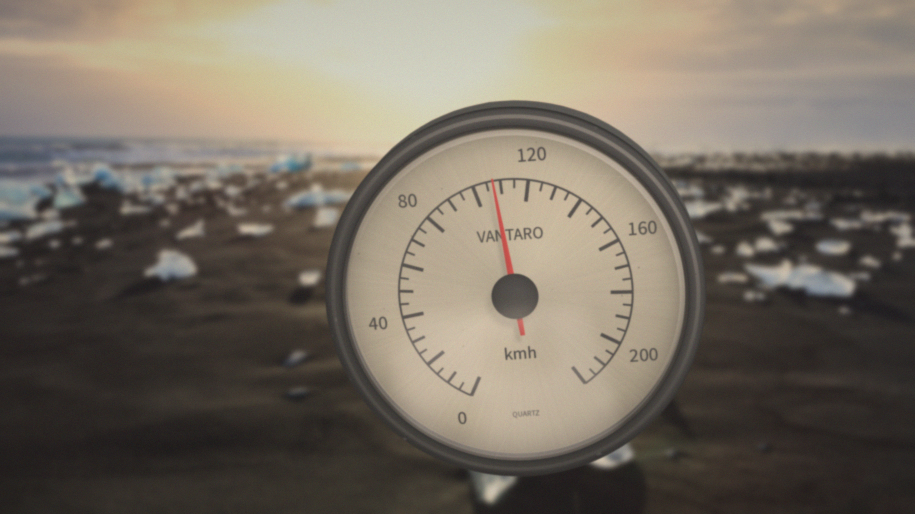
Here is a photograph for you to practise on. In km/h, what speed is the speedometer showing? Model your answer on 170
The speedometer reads 107.5
